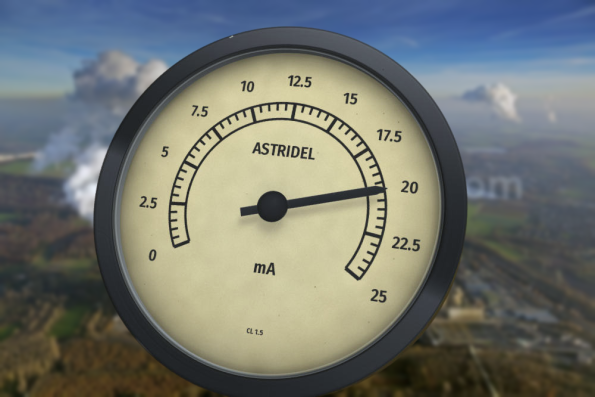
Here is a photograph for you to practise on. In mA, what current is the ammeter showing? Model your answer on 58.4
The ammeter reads 20
